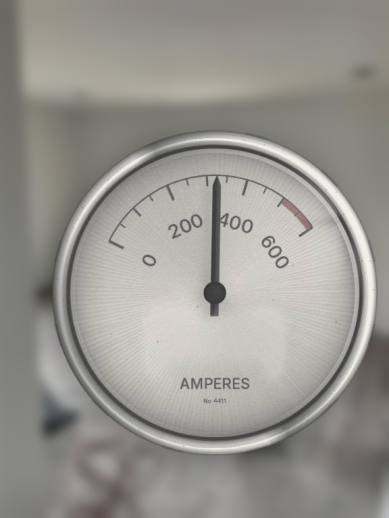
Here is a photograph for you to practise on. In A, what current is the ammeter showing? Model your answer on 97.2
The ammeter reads 325
